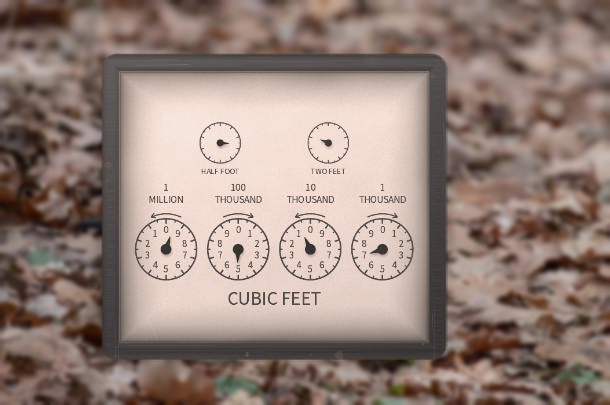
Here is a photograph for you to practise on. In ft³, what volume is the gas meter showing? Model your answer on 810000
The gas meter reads 950700
